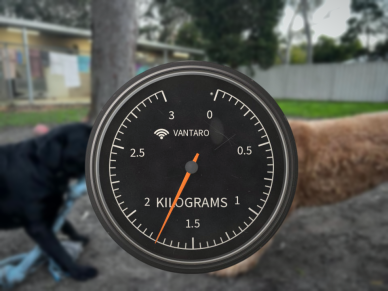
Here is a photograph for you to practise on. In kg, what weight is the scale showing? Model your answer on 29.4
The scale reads 1.75
